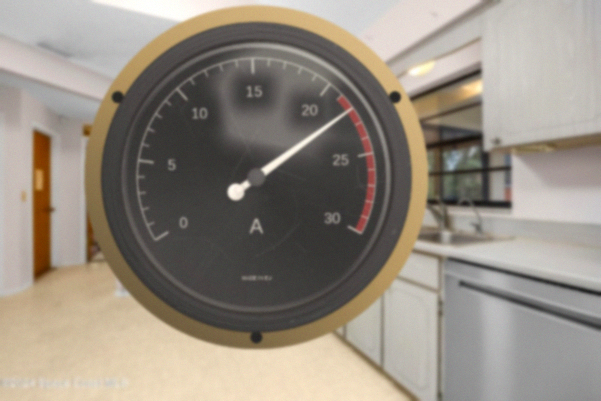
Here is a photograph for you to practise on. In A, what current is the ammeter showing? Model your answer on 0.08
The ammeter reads 22
